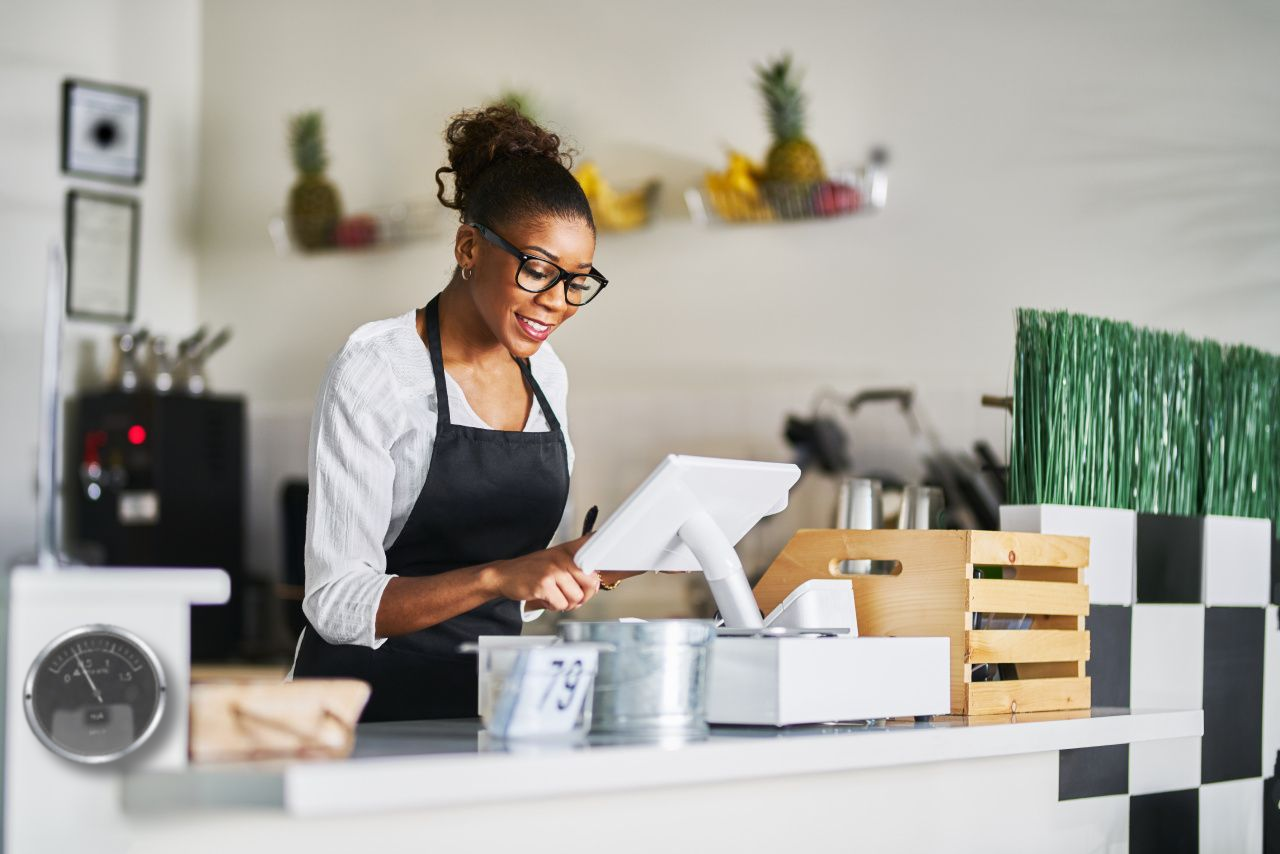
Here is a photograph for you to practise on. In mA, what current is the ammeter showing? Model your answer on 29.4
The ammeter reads 0.4
